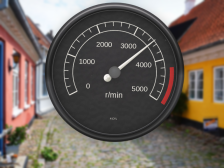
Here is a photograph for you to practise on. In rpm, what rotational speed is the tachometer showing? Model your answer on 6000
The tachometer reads 3500
